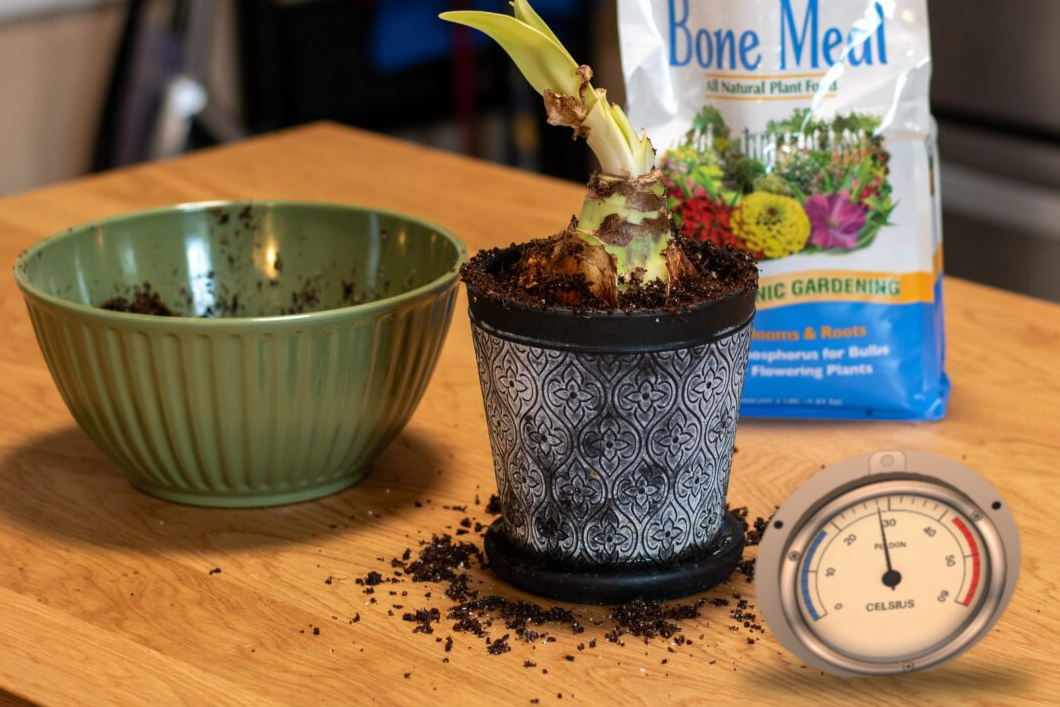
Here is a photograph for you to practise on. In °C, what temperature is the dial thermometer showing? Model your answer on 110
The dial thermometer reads 28
